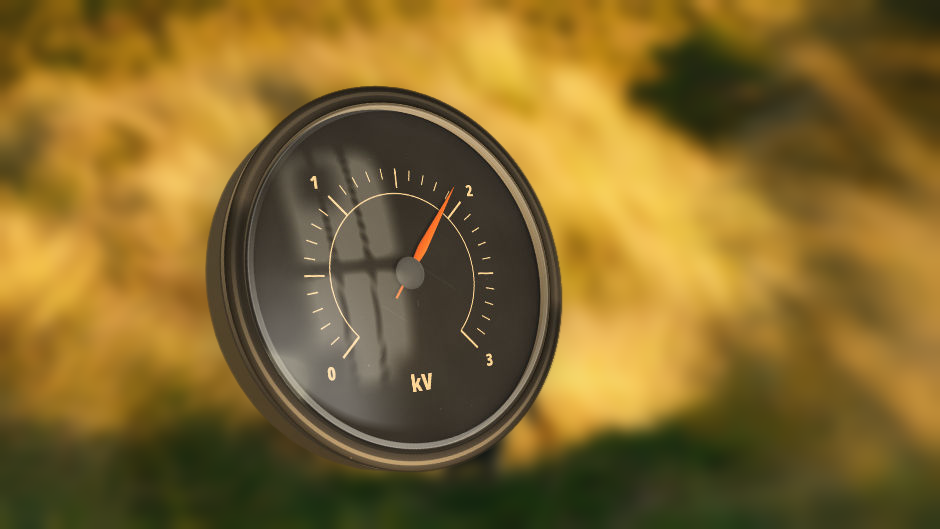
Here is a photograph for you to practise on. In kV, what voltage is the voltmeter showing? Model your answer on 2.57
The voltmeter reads 1.9
